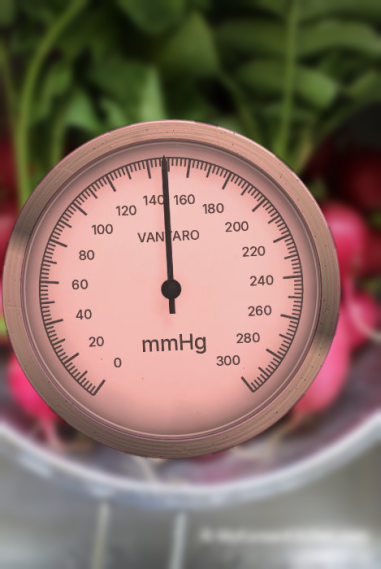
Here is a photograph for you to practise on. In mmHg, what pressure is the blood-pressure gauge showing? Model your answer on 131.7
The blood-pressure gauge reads 148
